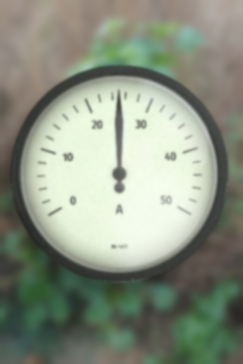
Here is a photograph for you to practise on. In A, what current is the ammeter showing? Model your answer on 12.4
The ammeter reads 25
